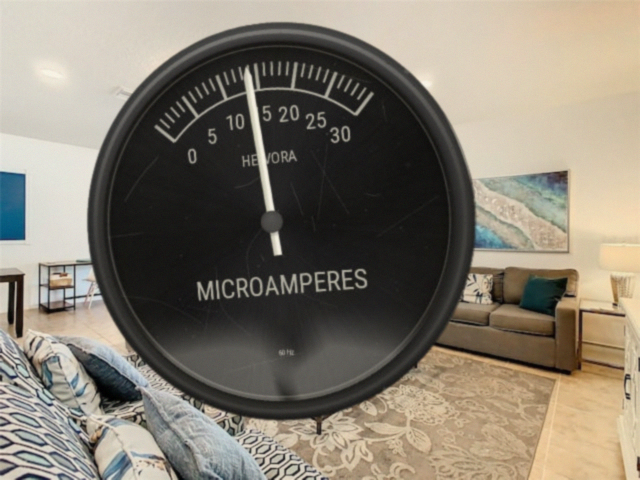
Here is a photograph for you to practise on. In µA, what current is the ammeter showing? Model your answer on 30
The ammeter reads 14
